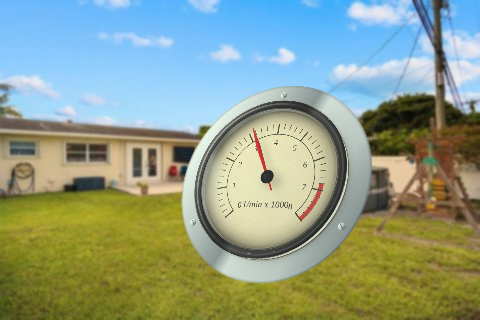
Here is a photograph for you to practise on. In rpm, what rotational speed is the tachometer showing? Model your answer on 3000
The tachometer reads 3200
